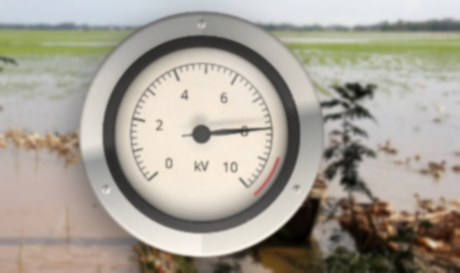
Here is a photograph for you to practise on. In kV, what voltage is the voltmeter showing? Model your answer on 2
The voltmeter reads 8
